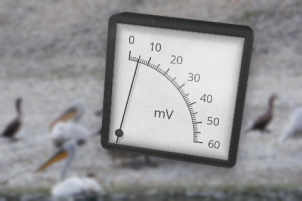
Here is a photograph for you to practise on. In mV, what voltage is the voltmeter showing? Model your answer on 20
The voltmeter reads 5
